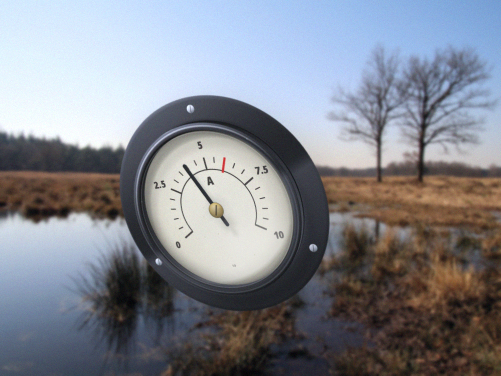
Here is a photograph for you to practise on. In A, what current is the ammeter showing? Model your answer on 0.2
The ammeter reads 4
